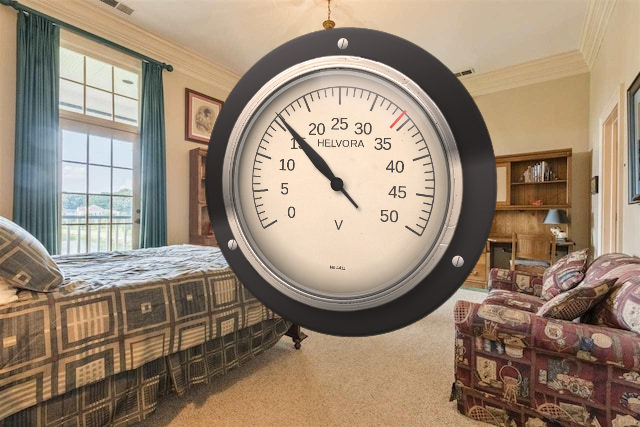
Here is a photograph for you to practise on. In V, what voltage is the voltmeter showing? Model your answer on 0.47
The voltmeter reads 16
